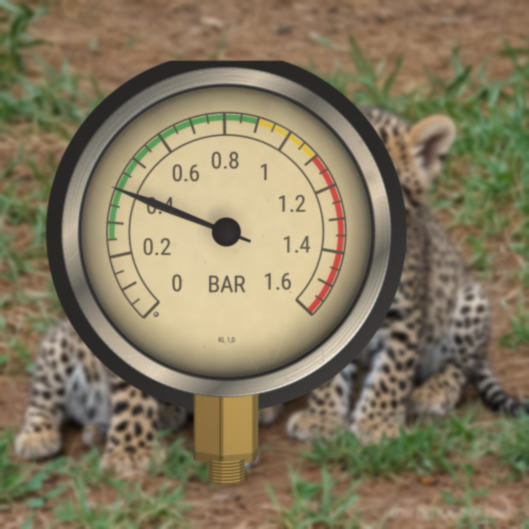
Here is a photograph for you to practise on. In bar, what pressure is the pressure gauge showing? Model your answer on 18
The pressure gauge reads 0.4
